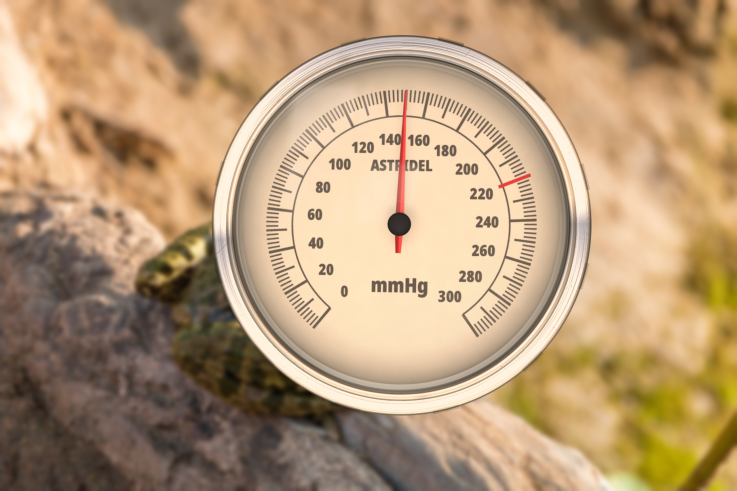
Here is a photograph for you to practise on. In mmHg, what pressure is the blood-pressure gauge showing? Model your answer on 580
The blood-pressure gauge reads 150
